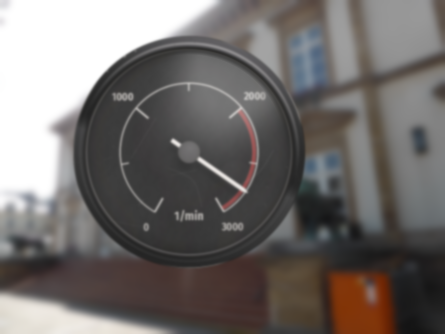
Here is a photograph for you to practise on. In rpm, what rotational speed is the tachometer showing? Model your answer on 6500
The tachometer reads 2750
